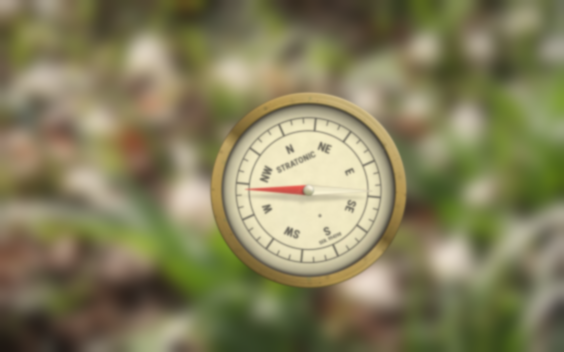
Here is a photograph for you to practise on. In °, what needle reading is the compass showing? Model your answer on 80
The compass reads 295
